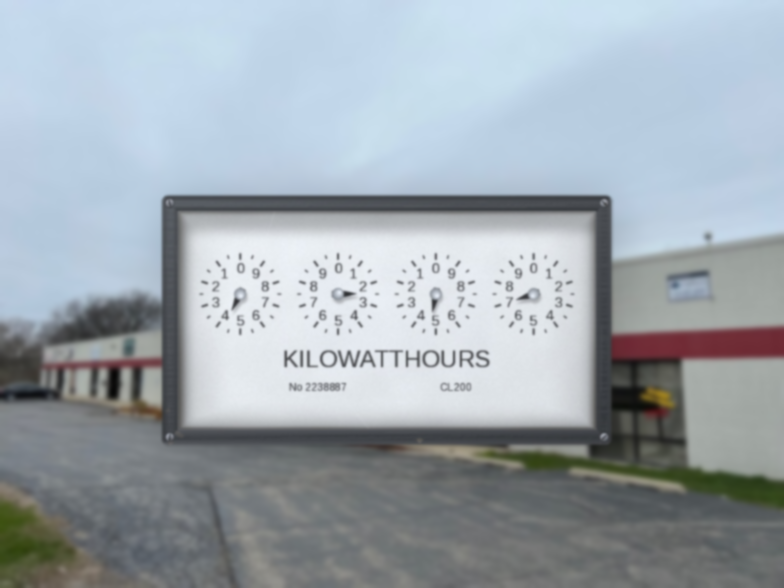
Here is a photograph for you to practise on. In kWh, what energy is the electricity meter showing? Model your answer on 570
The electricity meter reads 4247
